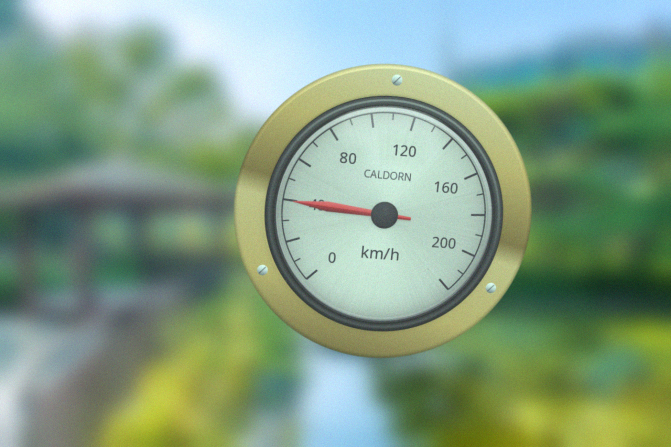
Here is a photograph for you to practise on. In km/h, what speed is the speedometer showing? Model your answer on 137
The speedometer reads 40
